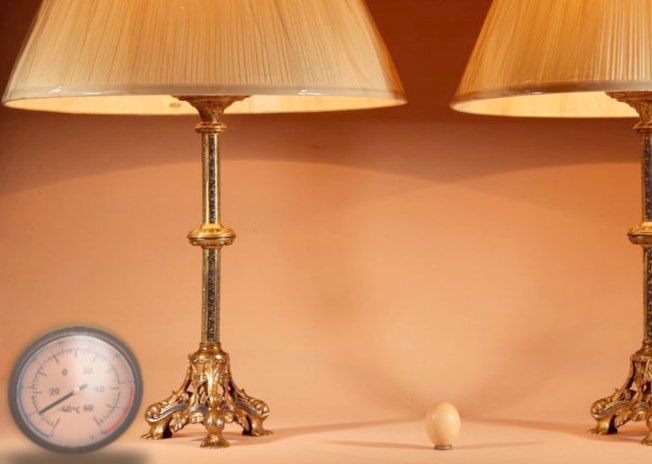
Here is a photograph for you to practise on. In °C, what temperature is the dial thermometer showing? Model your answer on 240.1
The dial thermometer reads -30
